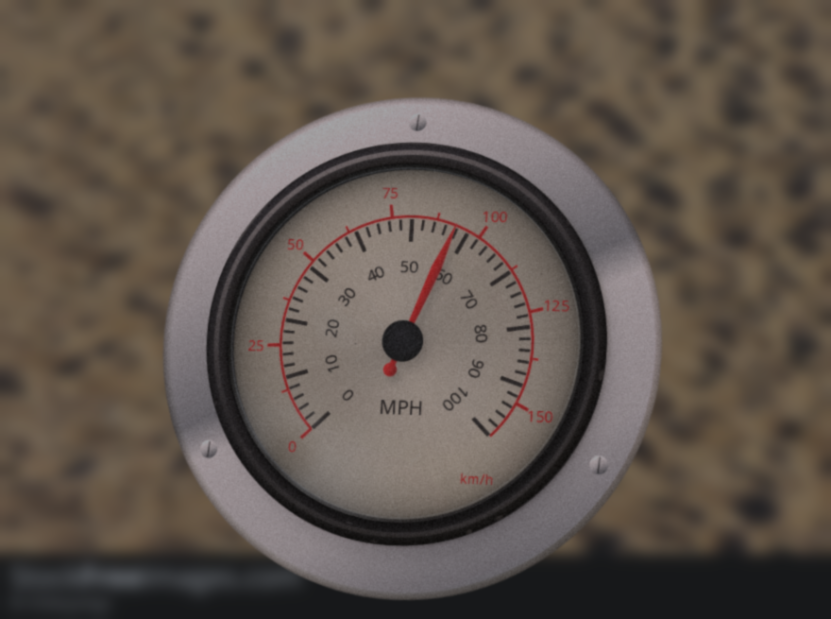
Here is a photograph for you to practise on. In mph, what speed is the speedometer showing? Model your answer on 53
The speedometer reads 58
